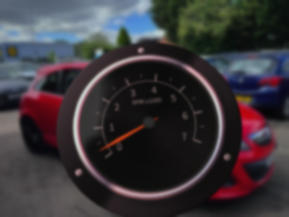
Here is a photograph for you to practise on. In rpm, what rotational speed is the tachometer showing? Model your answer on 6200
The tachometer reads 250
